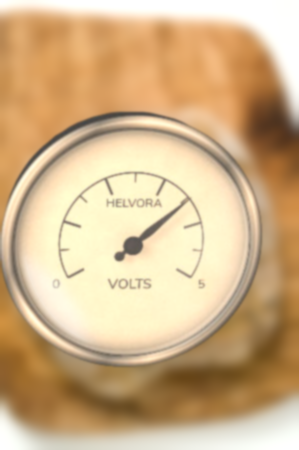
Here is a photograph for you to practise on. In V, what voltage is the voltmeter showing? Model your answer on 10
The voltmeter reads 3.5
